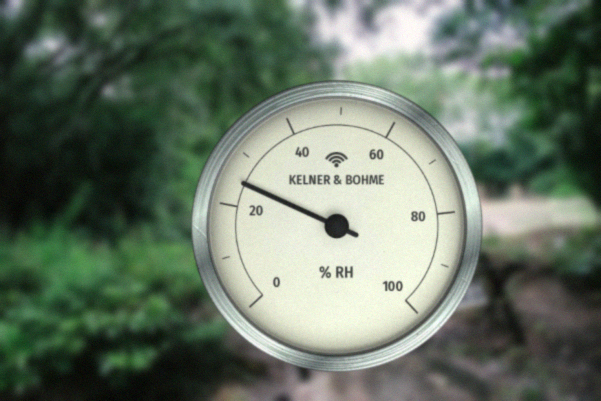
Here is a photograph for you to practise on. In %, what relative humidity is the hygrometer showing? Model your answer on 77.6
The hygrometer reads 25
